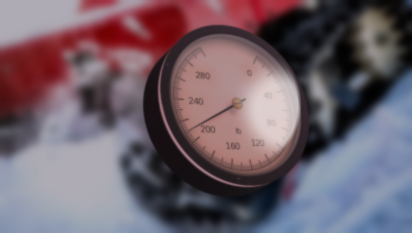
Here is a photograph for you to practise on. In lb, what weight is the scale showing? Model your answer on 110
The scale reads 210
